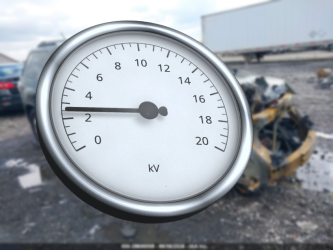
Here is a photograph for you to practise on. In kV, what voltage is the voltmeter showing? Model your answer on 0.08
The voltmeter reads 2.5
